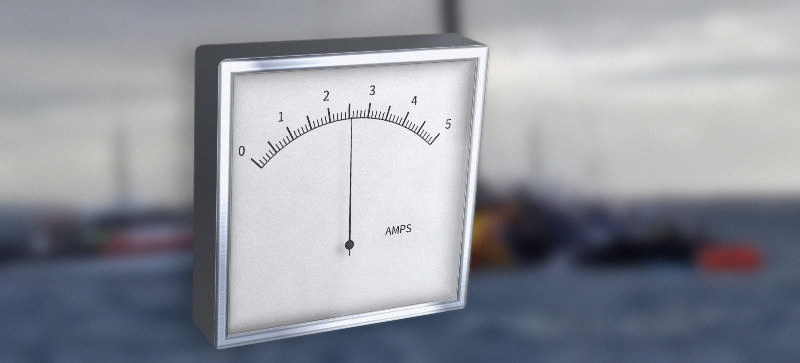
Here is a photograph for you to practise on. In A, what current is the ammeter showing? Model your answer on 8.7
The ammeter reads 2.5
